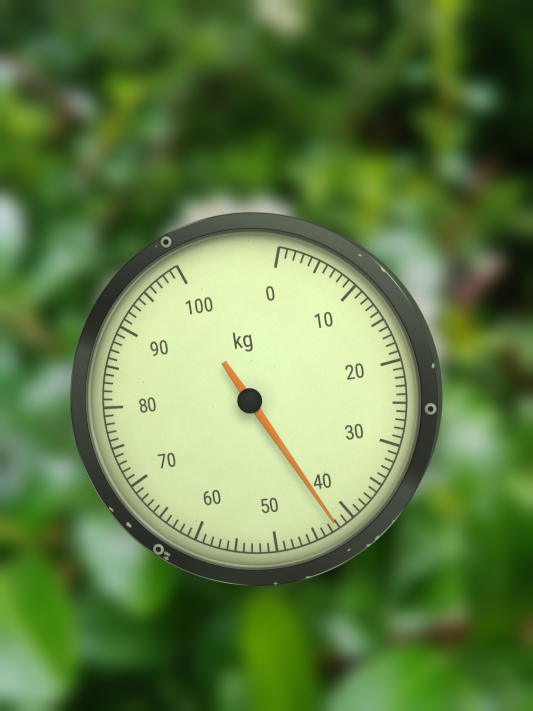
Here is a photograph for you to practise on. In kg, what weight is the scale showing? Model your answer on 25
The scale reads 42
